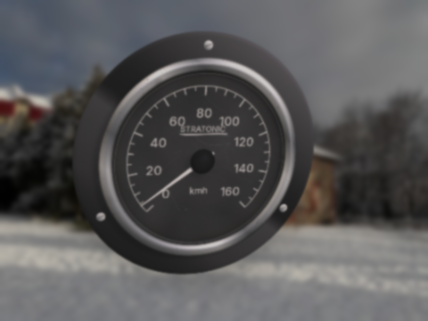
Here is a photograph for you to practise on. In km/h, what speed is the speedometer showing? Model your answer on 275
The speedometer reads 5
